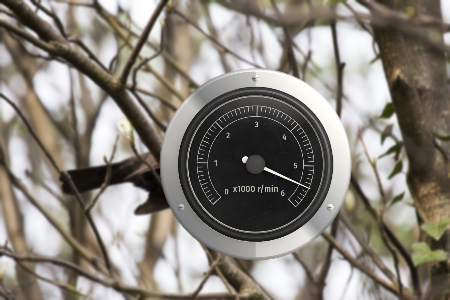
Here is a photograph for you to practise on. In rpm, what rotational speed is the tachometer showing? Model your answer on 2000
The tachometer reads 5500
